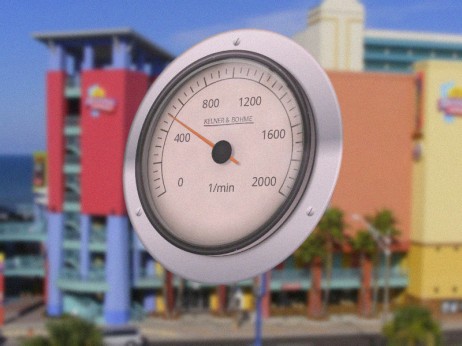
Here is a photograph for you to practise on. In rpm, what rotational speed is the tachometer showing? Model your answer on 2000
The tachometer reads 500
